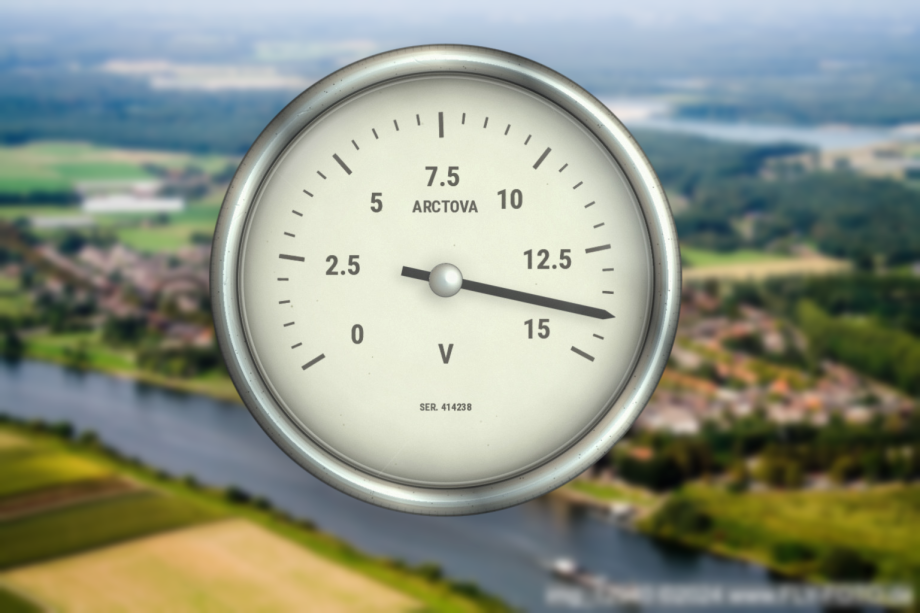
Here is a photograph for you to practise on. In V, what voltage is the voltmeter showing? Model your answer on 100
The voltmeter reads 14
